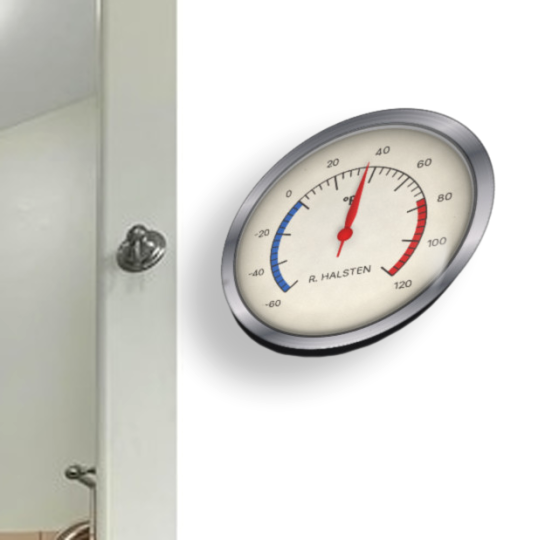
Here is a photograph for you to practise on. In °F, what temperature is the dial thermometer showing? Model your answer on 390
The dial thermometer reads 36
